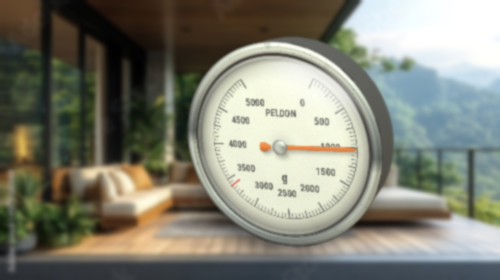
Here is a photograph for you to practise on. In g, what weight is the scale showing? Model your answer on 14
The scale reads 1000
